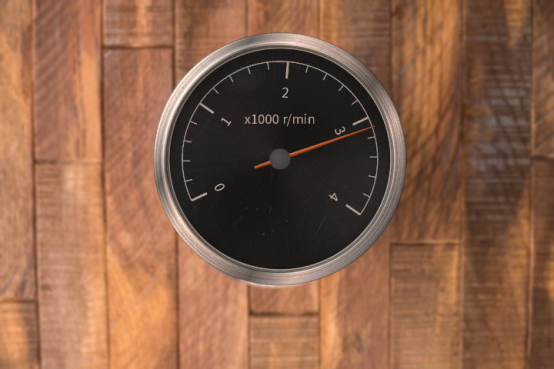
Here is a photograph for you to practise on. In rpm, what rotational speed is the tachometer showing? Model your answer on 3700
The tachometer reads 3100
